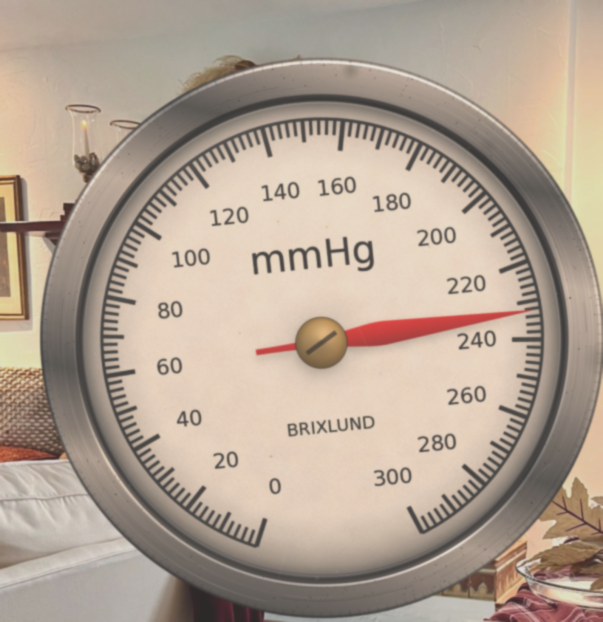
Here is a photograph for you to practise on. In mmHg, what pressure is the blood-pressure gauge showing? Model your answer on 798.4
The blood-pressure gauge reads 232
